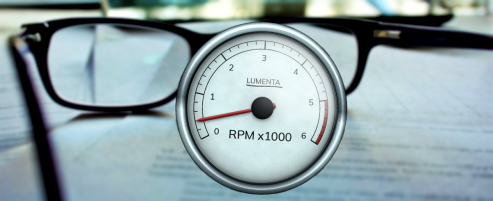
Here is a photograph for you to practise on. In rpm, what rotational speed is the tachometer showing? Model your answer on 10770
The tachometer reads 400
